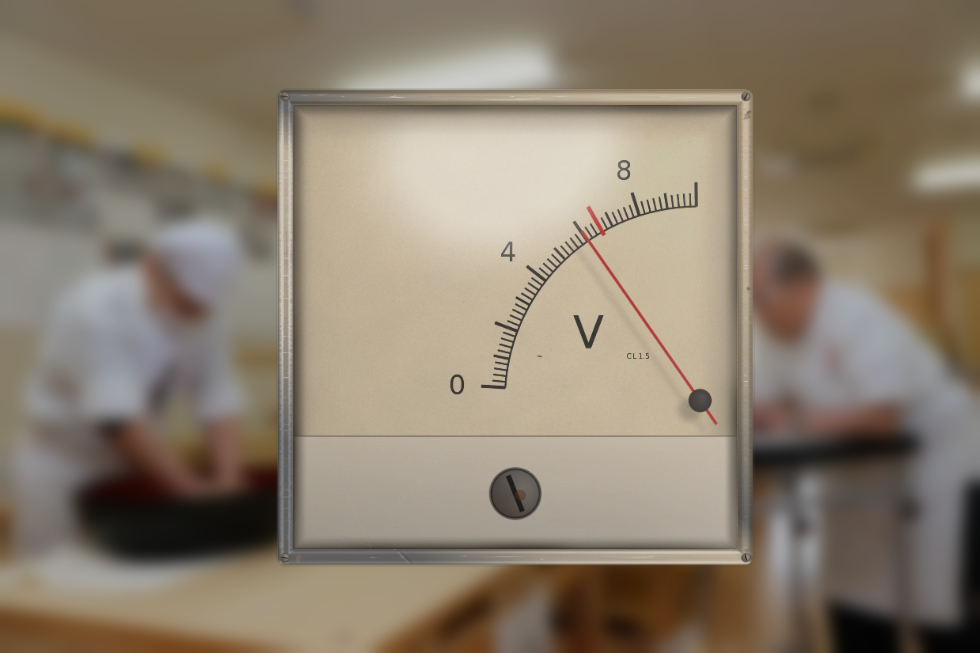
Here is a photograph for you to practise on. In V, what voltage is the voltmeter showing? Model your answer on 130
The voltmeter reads 6
